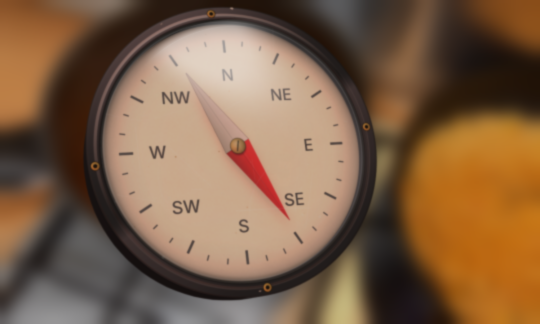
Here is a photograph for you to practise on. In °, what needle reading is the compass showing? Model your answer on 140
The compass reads 150
